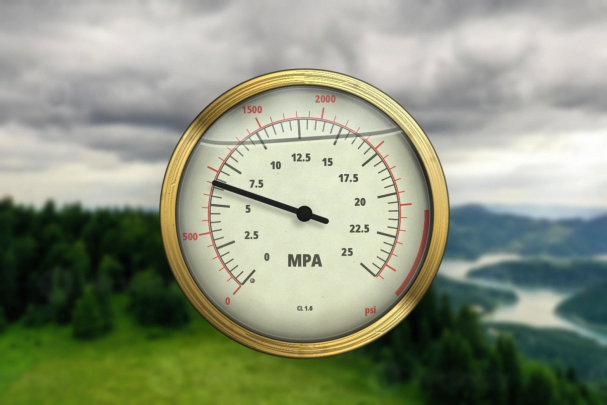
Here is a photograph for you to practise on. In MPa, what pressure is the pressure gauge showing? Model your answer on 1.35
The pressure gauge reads 6.25
